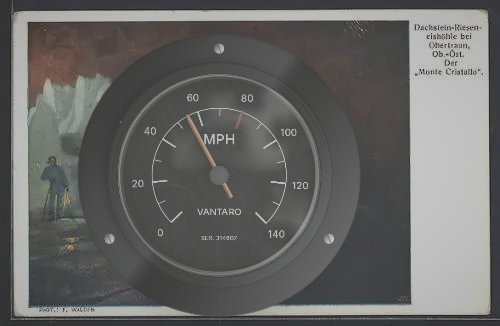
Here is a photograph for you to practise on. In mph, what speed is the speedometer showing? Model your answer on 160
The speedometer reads 55
